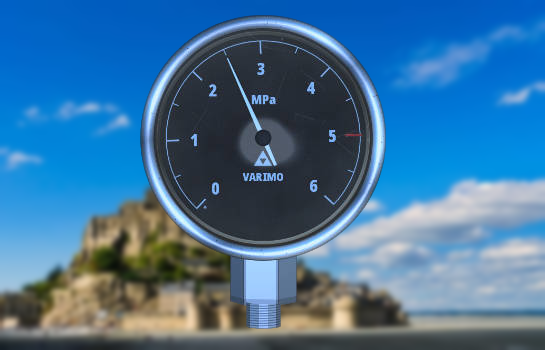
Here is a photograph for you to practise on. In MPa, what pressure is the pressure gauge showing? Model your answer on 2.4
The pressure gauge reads 2.5
